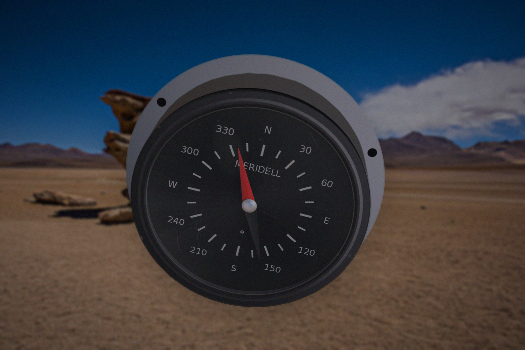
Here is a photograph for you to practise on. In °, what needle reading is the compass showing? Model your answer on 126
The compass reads 337.5
